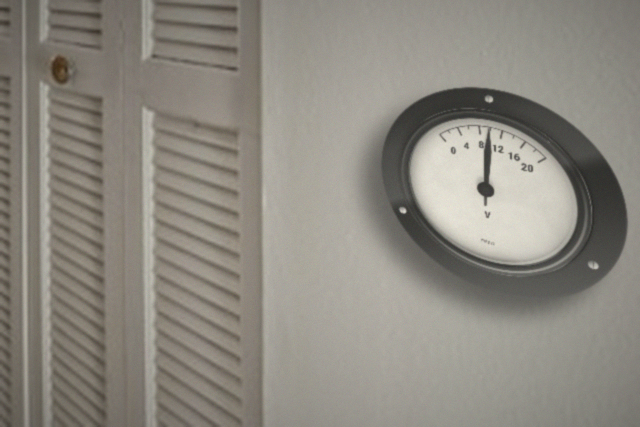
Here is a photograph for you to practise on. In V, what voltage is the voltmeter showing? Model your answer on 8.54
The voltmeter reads 10
